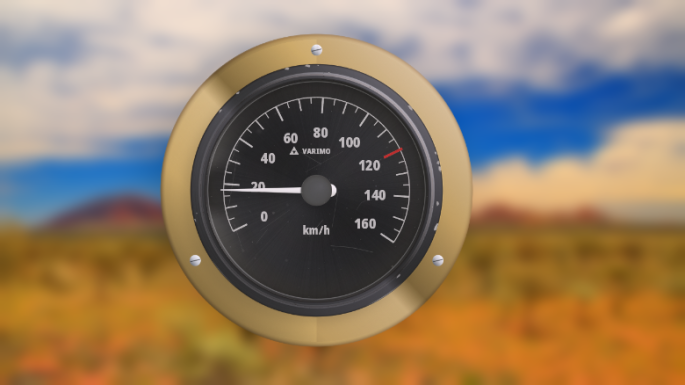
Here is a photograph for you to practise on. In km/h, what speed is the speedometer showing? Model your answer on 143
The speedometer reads 17.5
